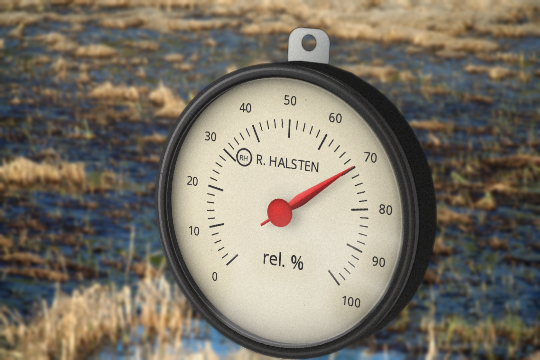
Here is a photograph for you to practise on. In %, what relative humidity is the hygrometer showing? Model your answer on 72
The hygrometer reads 70
